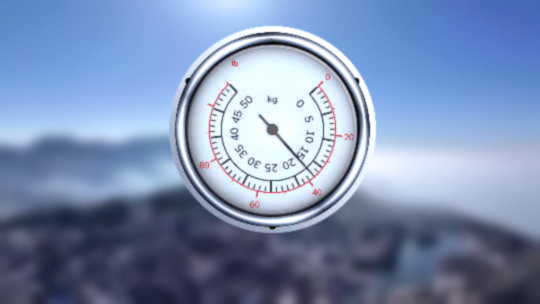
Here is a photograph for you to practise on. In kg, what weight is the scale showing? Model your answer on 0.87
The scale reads 17
